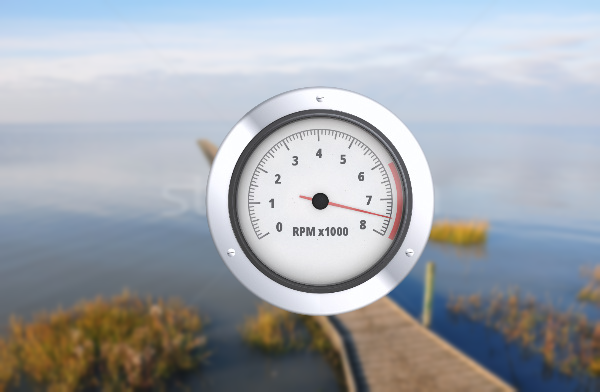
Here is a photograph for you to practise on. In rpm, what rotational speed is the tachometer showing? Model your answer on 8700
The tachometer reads 7500
